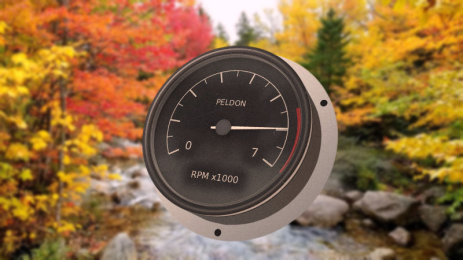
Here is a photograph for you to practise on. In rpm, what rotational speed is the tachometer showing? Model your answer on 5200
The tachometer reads 6000
